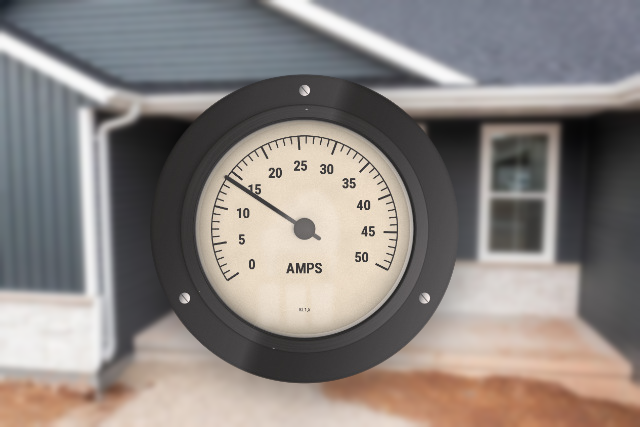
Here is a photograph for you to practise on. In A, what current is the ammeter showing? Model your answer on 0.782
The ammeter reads 14
